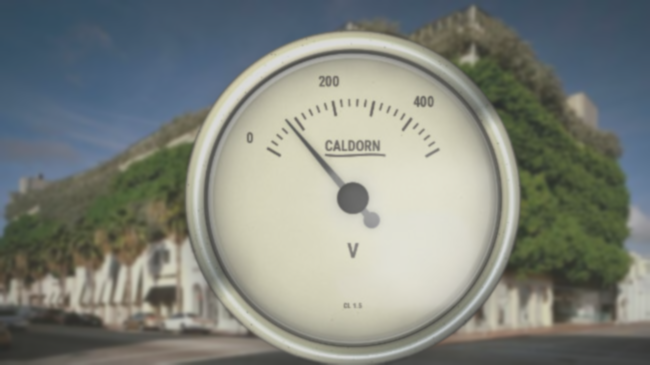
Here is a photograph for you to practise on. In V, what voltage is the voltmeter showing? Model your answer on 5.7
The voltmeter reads 80
